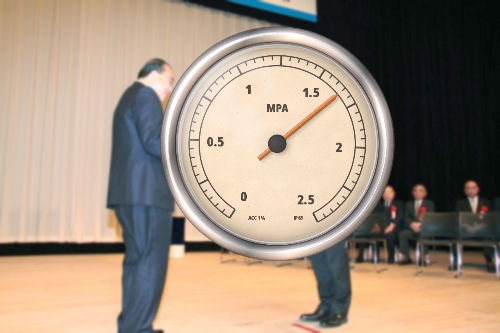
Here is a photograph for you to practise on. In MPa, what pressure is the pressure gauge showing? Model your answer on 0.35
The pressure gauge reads 1.65
